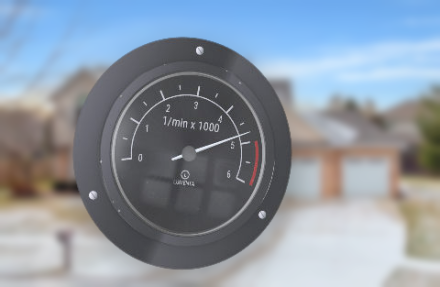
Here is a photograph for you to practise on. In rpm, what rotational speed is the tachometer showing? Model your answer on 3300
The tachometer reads 4750
